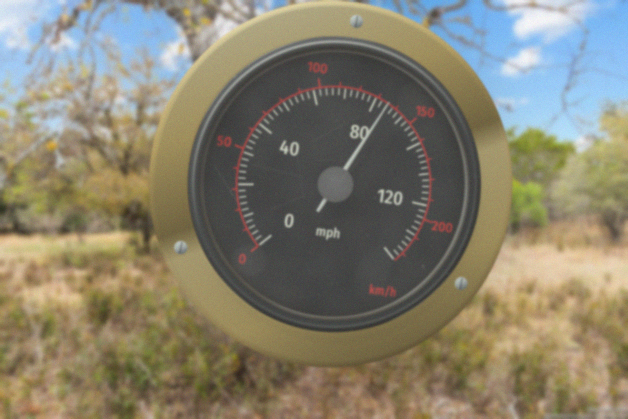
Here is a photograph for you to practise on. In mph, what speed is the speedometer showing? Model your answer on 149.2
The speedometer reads 84
